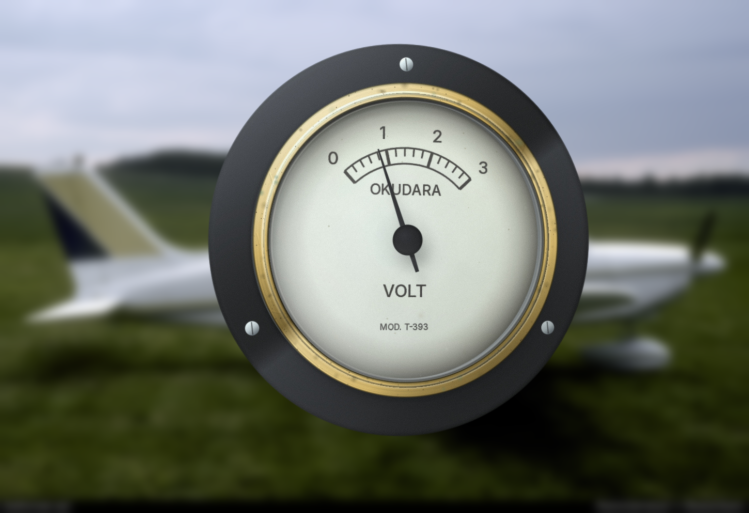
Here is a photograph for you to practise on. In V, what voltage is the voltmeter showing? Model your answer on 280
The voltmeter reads 0.8
